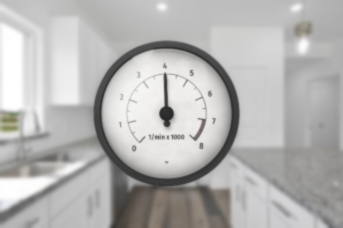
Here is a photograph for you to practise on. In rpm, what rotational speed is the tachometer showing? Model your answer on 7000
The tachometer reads 4000
